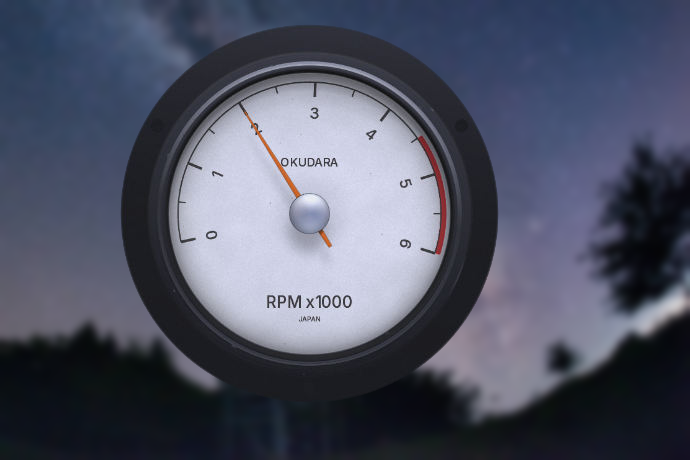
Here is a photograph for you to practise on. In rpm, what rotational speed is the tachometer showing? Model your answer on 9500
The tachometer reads 2000
